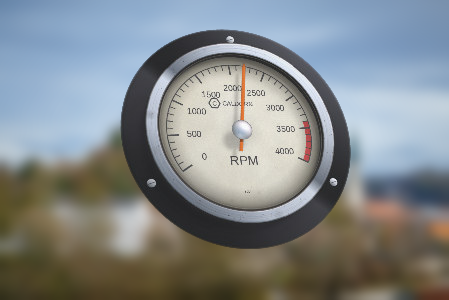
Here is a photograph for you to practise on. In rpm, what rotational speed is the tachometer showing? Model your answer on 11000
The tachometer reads 2200
